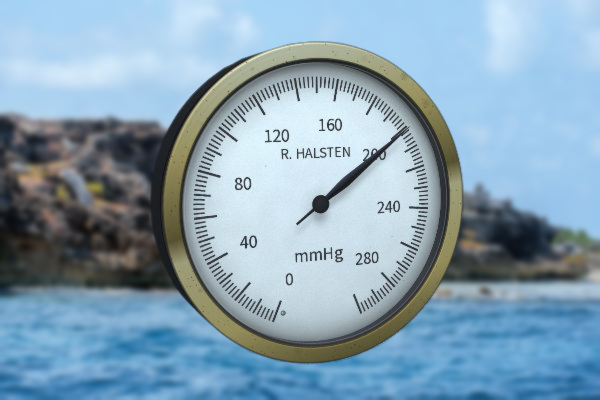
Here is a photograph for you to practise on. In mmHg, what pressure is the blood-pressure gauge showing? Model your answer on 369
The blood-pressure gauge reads 200
